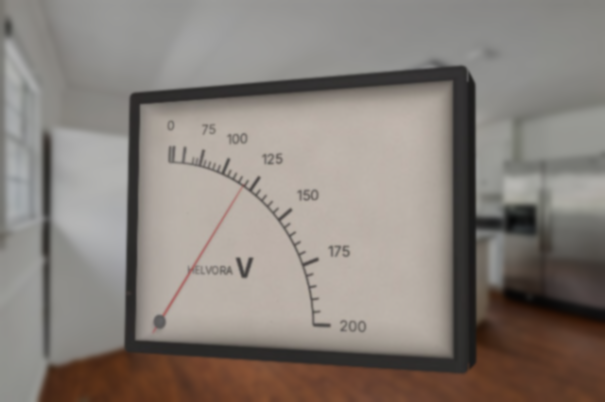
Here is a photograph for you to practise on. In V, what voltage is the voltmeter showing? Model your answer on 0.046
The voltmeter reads 120
